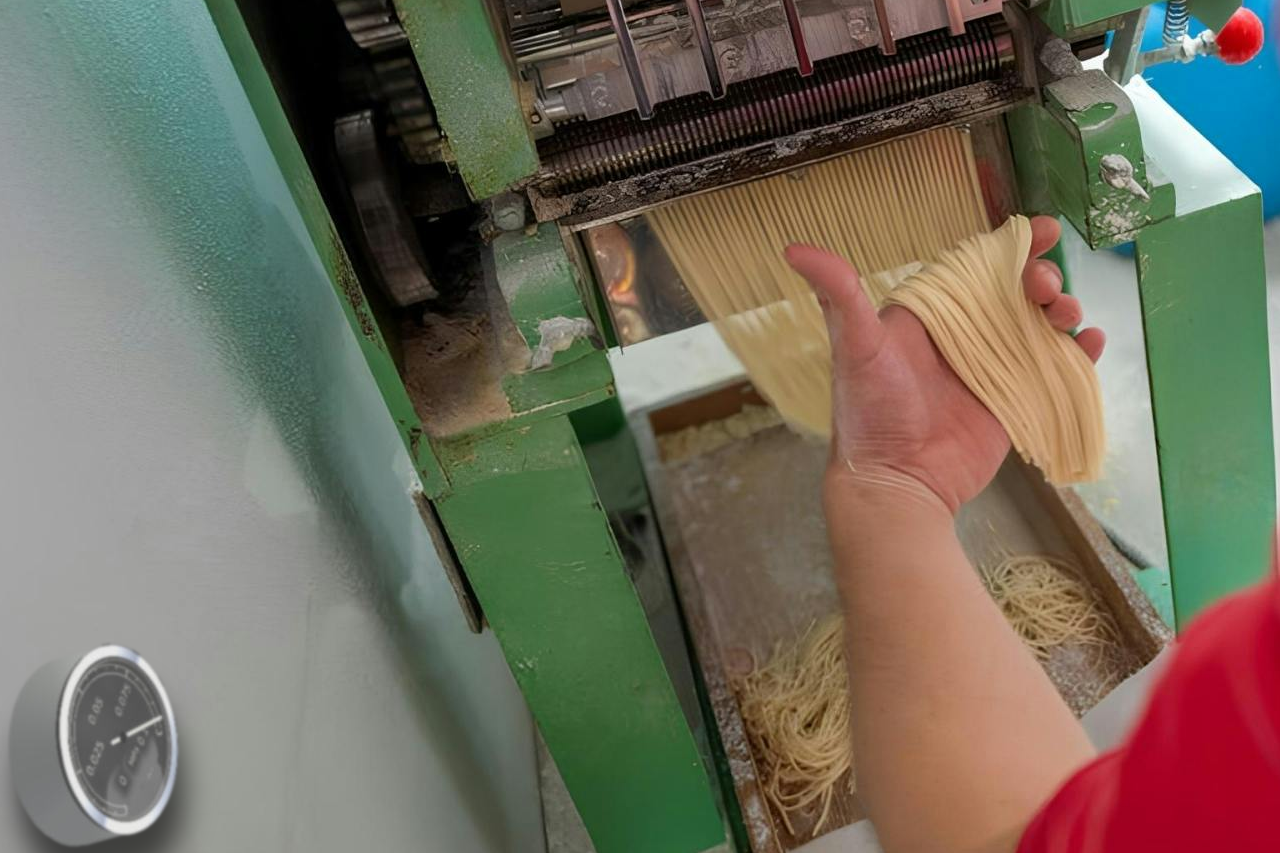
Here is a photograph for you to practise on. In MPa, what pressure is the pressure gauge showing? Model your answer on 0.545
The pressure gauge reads 0.095
